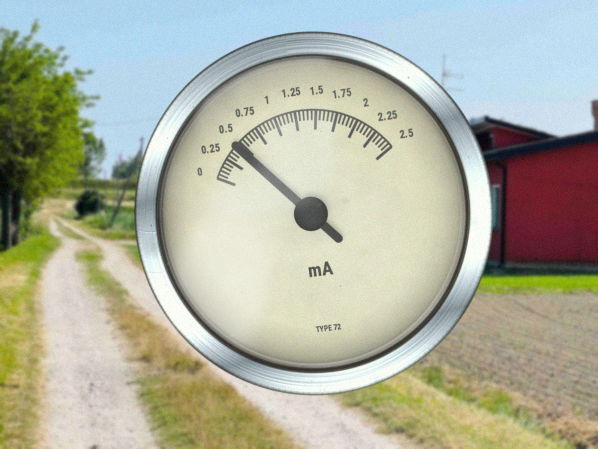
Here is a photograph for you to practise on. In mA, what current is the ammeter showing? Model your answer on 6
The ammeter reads 0.45
